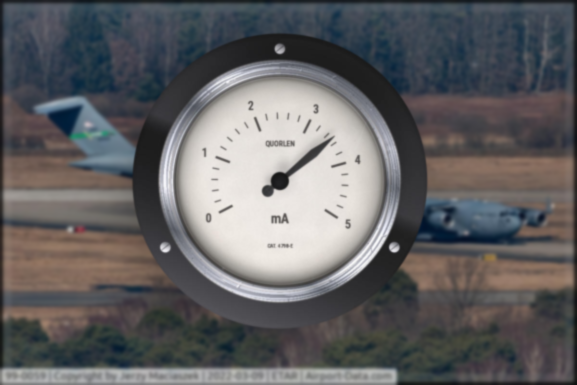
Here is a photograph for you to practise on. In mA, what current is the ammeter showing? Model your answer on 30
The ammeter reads 3.5
